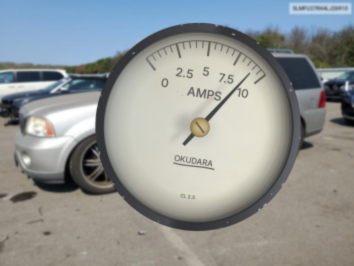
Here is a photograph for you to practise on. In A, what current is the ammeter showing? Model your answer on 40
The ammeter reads 9
